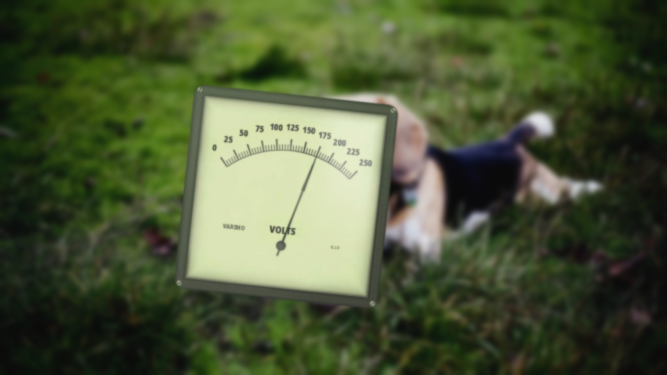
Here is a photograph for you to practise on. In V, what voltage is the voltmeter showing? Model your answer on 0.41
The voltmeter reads 175
